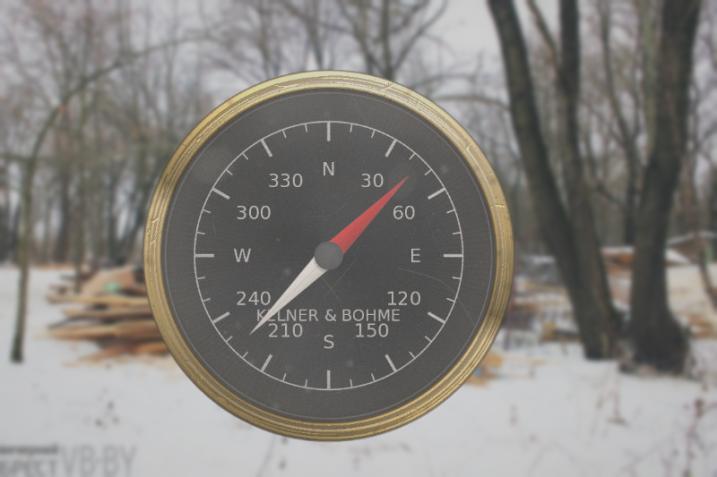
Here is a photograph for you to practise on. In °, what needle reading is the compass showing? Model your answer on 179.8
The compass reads 45
